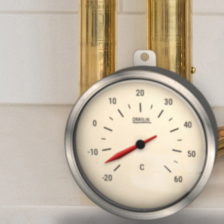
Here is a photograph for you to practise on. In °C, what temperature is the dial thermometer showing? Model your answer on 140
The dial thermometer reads -15
